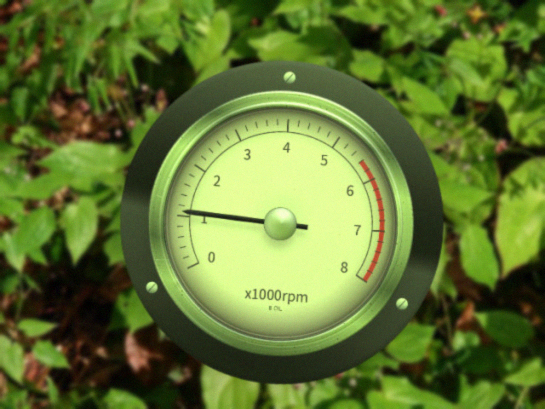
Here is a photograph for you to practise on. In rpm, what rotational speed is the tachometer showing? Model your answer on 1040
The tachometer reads 1100
